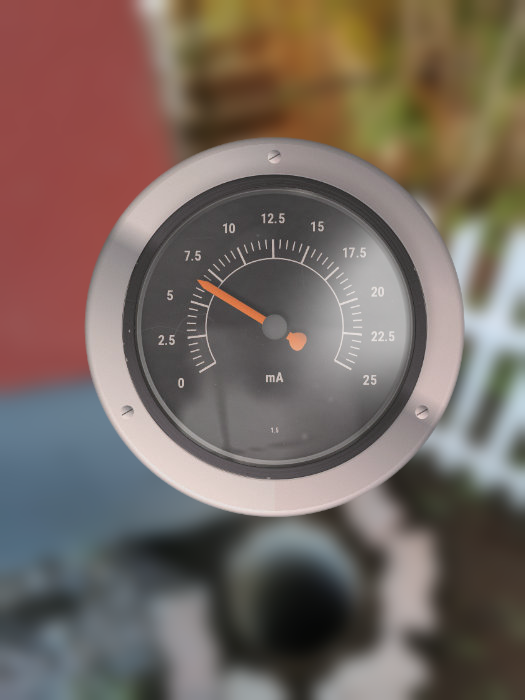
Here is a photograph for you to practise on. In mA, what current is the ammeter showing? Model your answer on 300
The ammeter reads 6.5
